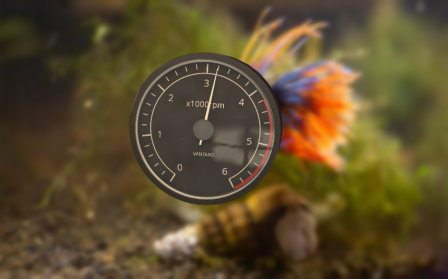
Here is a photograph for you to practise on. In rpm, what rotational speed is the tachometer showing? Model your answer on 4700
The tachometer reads 3200
